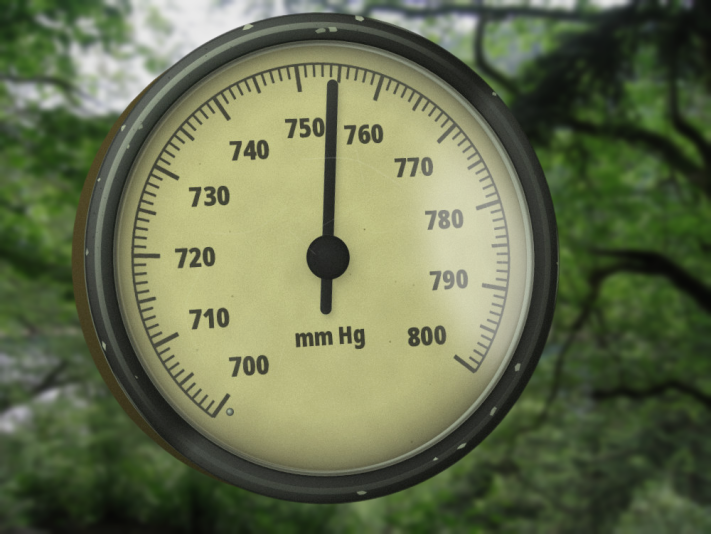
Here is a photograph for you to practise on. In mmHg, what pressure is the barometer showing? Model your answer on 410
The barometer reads 754
